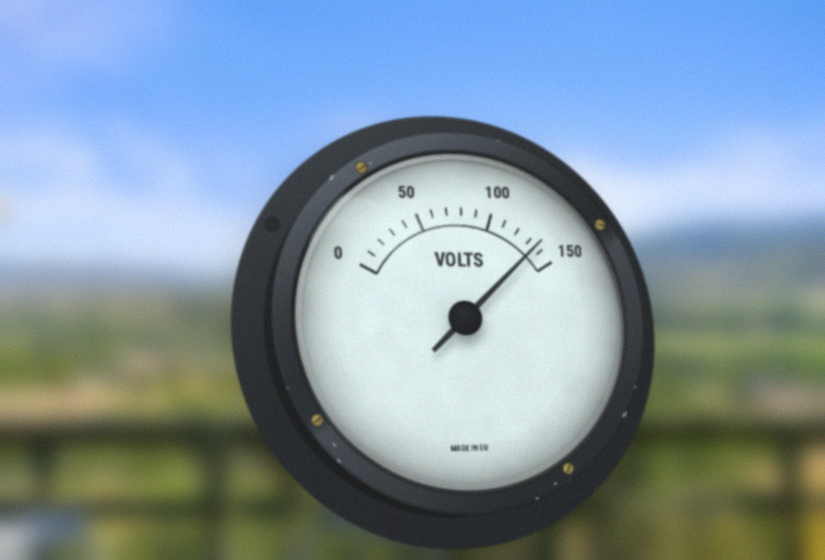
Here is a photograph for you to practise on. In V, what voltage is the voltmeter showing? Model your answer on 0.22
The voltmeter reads 135
